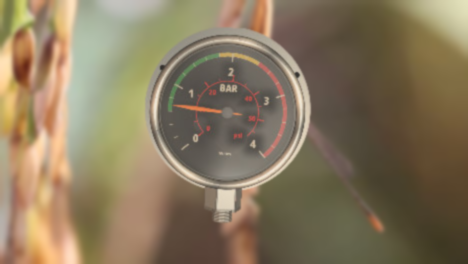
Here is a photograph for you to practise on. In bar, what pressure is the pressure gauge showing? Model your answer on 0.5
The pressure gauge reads 0.7
